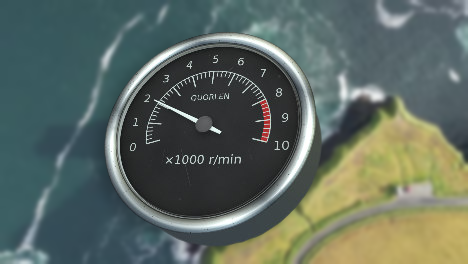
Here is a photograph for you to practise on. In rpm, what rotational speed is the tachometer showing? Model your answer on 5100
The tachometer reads 2000
